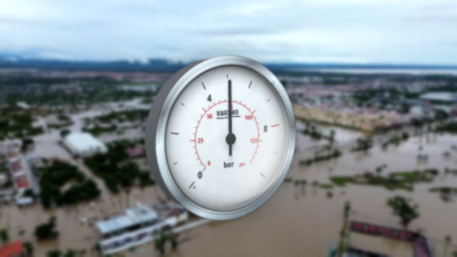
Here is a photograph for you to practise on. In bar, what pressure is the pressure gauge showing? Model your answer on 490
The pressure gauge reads 5
